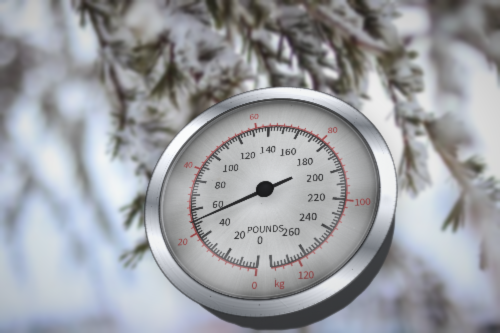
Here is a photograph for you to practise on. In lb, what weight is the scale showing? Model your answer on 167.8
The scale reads 50
